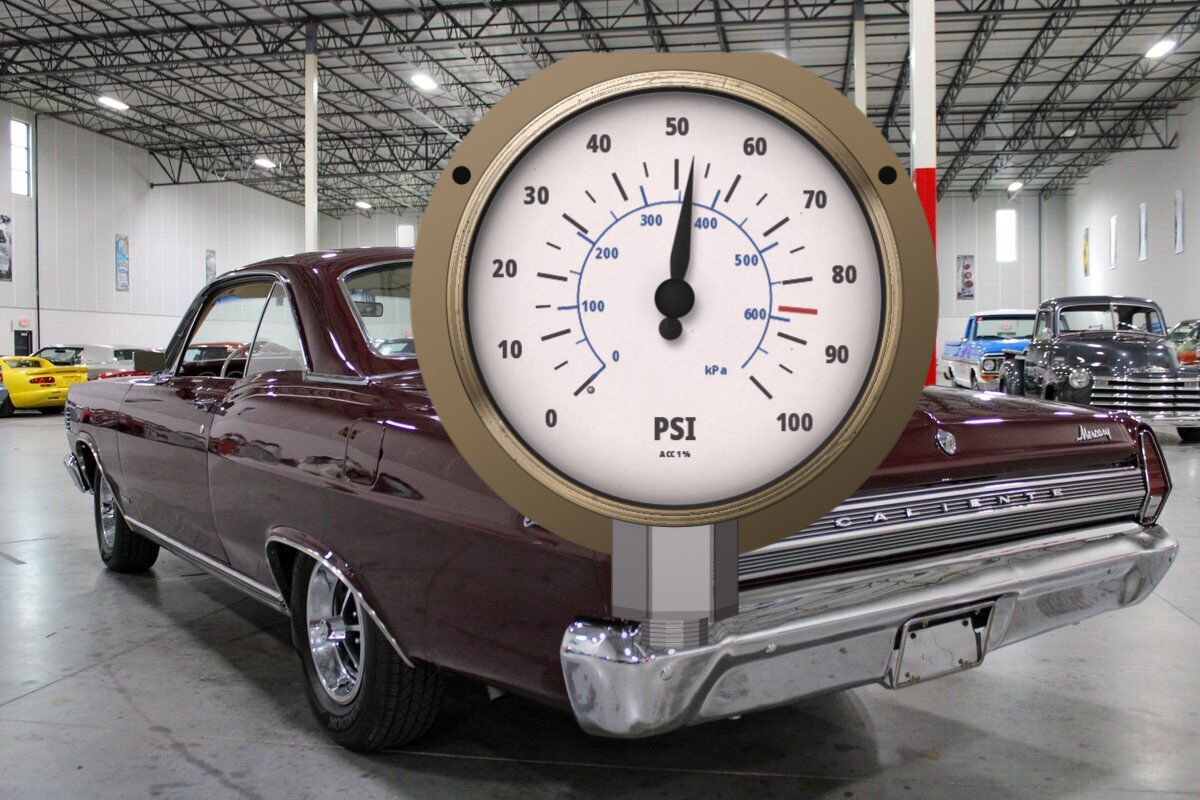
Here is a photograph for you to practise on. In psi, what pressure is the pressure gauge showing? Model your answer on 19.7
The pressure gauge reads 52.5
